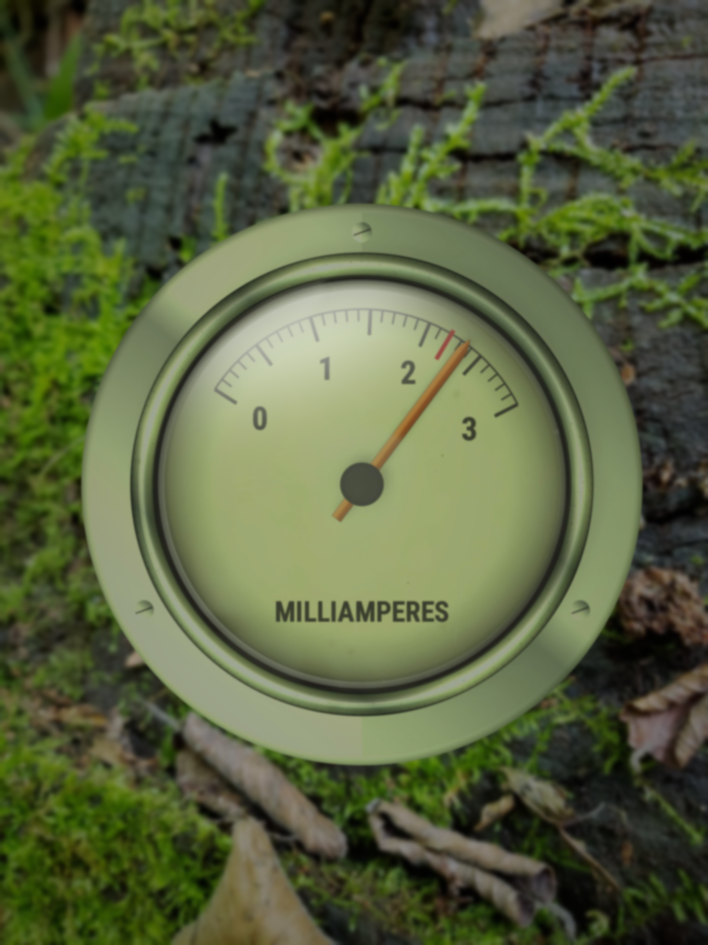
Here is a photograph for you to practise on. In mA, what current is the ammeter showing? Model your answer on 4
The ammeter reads 2.35
